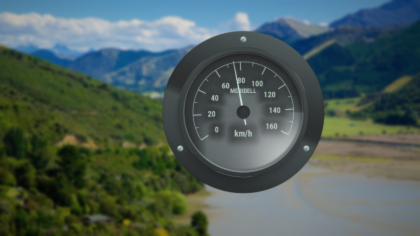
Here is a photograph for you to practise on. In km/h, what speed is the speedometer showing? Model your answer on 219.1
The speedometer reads 75
